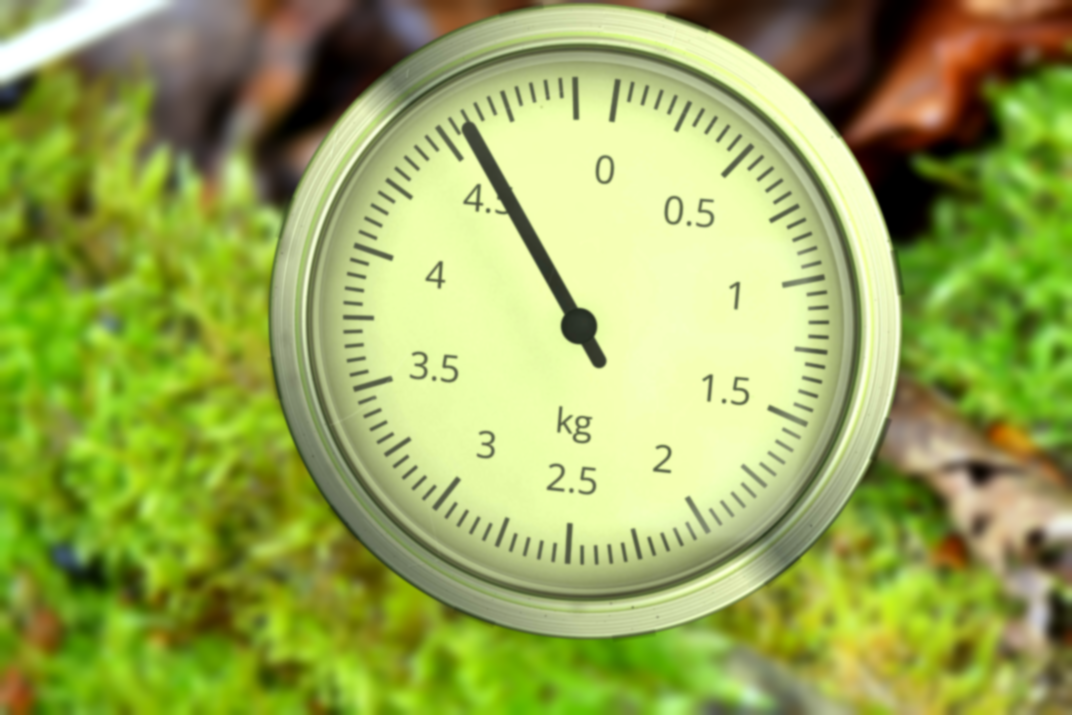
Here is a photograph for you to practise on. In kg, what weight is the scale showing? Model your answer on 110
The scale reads 4.6
